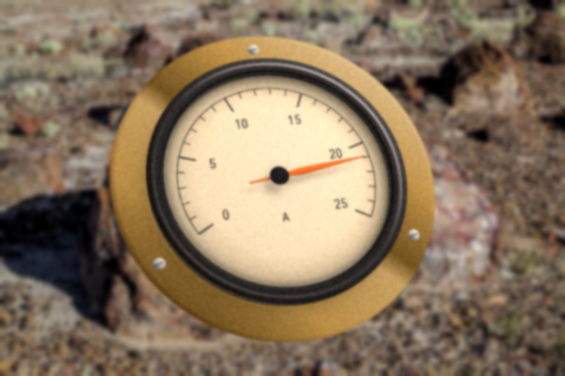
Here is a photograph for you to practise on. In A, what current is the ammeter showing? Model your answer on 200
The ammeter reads 21
